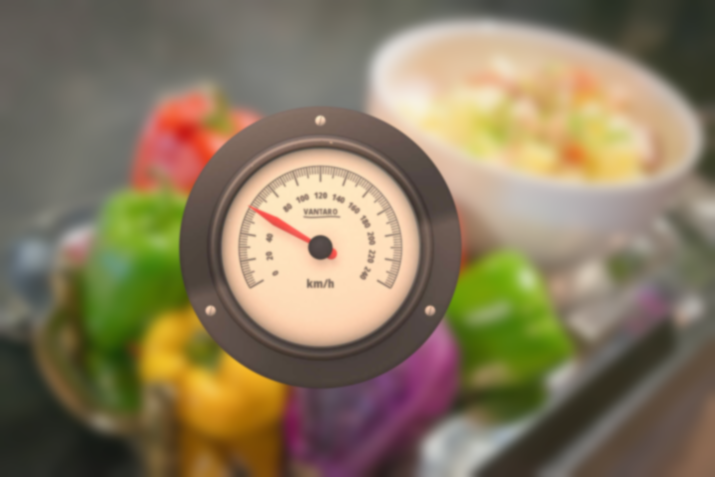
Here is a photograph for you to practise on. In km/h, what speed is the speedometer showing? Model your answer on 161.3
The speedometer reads 60
